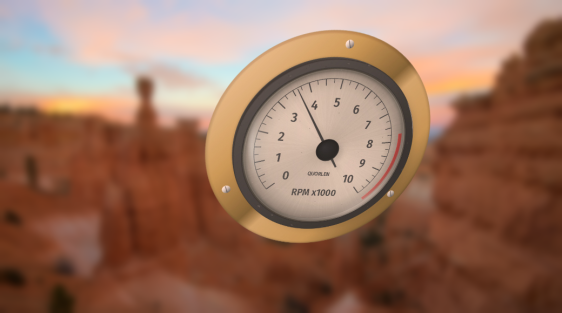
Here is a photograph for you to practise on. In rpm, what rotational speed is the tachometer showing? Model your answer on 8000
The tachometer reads 3625
